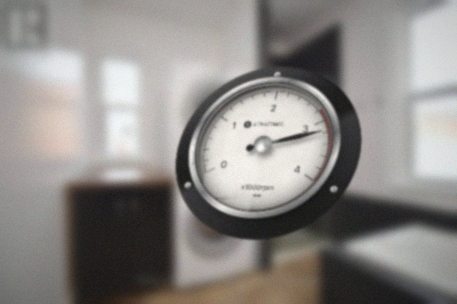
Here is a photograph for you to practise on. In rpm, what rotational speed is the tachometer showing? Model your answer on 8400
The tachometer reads 3200
